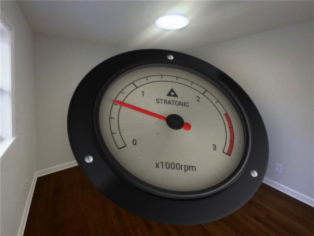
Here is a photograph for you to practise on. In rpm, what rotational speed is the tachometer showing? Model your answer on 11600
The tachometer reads 600
